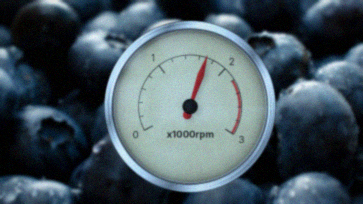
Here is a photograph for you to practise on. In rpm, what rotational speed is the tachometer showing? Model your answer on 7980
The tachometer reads 1700
